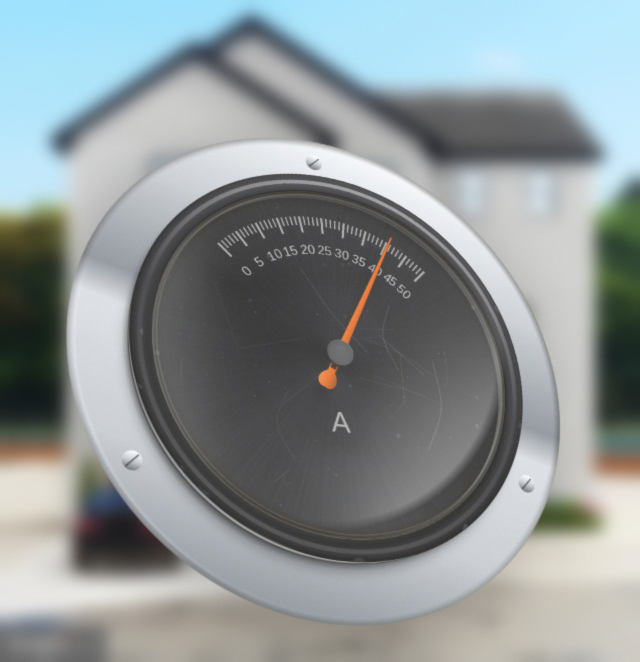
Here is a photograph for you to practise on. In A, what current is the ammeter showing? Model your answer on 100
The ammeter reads 40
